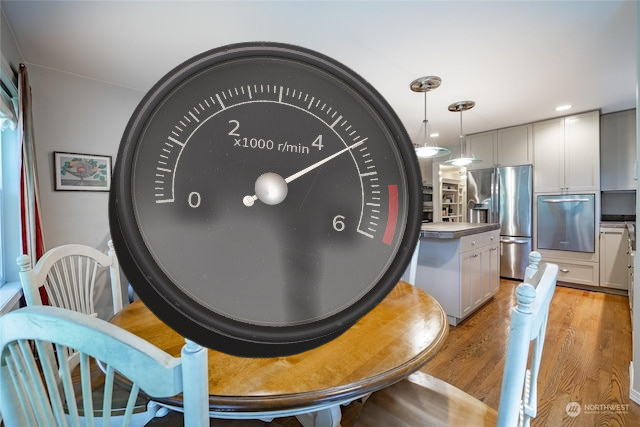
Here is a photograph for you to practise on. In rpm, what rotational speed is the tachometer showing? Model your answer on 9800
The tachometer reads 4500
